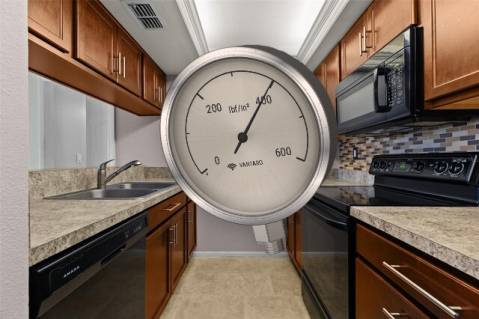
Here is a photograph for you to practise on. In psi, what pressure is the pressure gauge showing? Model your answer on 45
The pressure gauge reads 400
